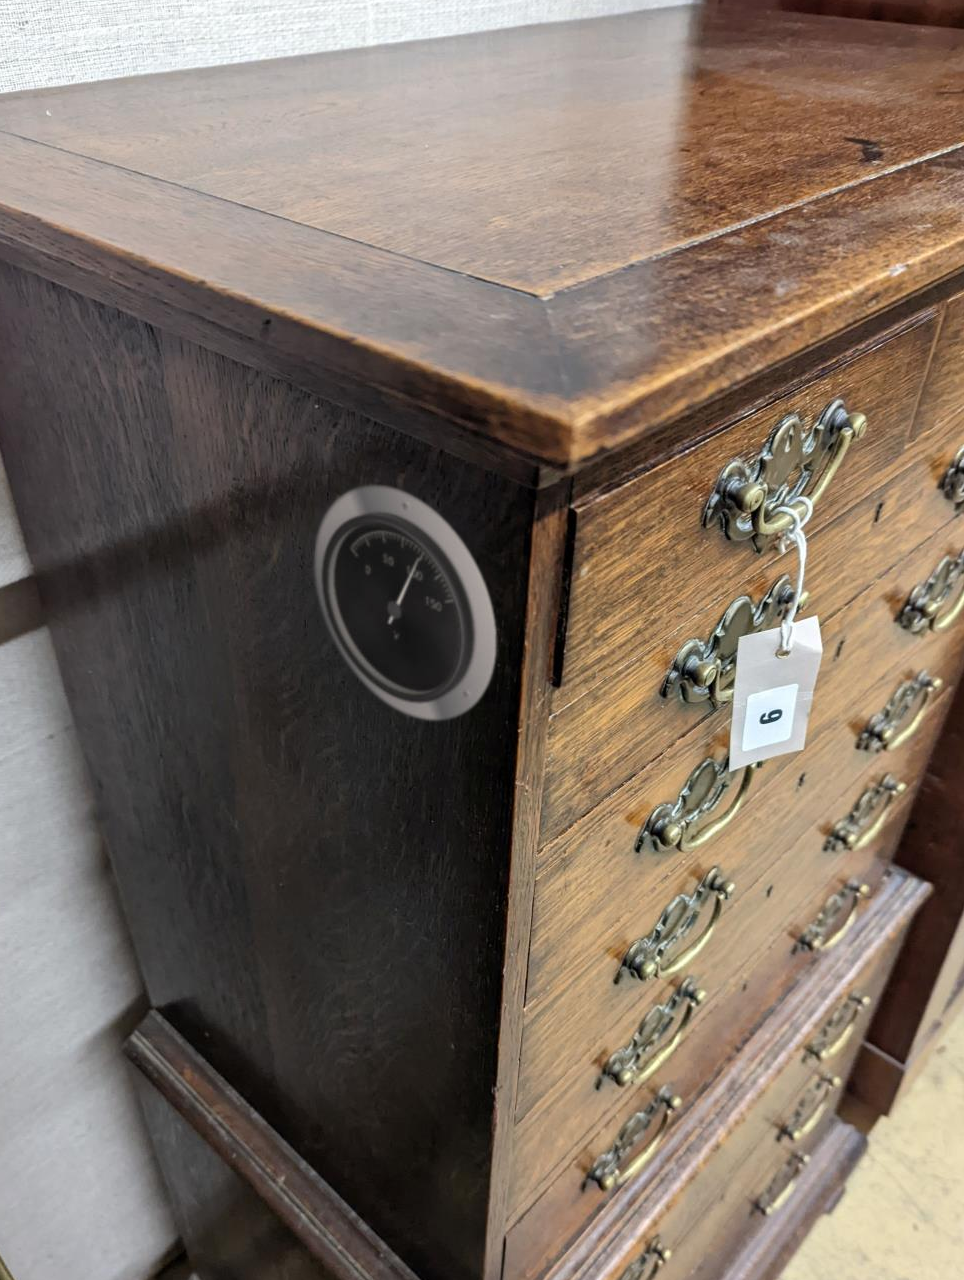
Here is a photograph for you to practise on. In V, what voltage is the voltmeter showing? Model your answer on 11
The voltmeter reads 100
